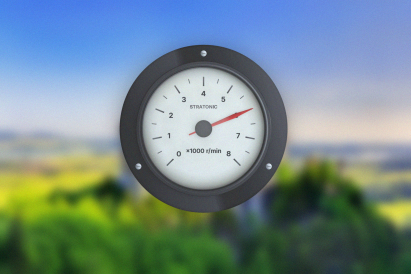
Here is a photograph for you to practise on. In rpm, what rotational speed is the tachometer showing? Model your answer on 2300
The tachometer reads 6000
